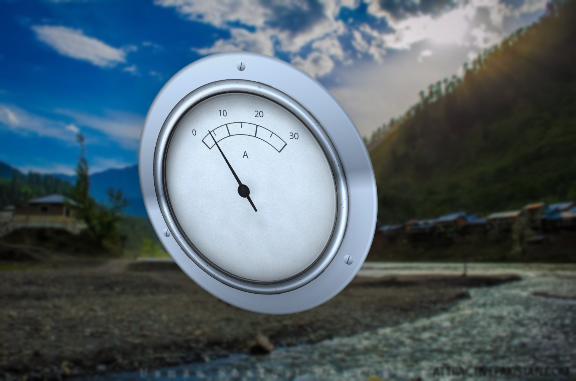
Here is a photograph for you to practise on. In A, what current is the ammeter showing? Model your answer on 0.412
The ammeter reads 5
